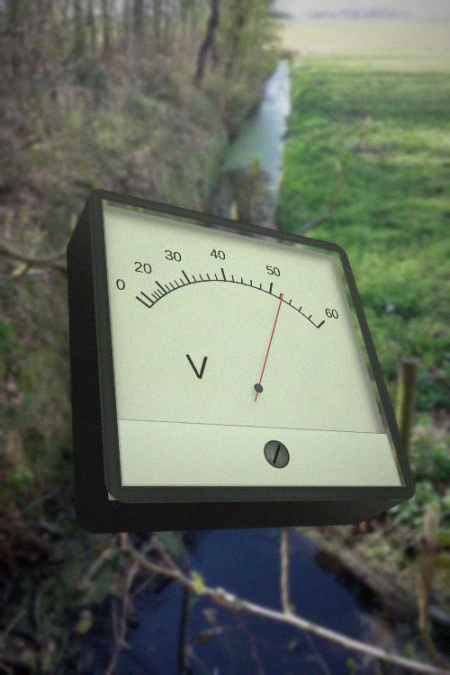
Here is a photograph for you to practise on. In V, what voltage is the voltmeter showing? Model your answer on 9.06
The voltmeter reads 52
